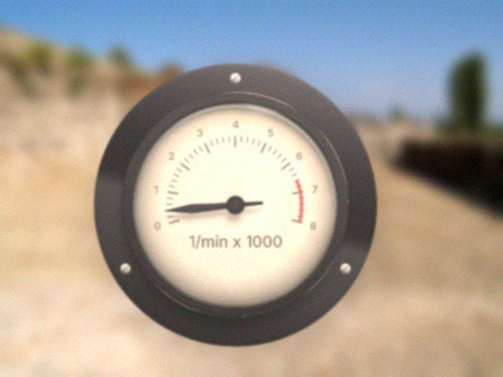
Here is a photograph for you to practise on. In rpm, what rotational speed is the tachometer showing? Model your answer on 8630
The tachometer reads 400
